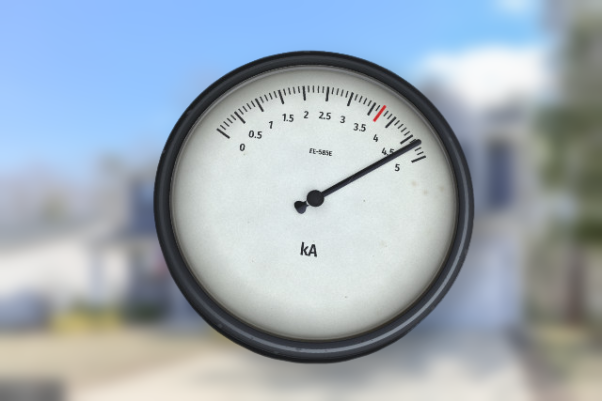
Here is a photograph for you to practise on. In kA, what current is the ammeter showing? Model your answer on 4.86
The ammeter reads 4.7
